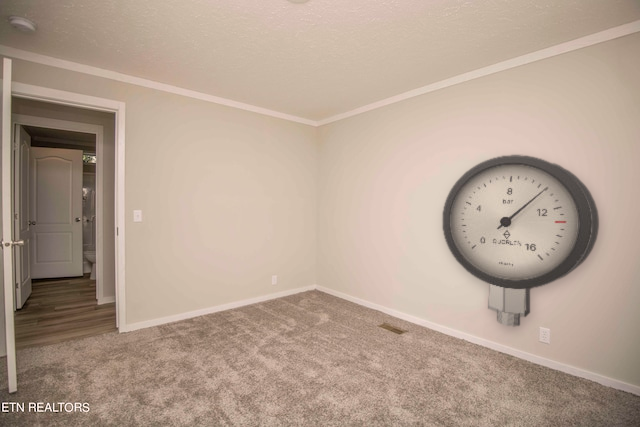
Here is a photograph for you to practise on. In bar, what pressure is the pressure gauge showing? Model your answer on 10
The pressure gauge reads 10.5
